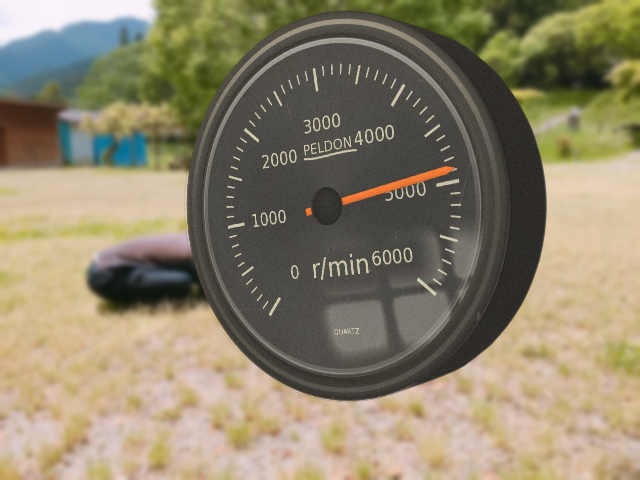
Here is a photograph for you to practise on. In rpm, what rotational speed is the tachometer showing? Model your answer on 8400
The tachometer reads 4900
